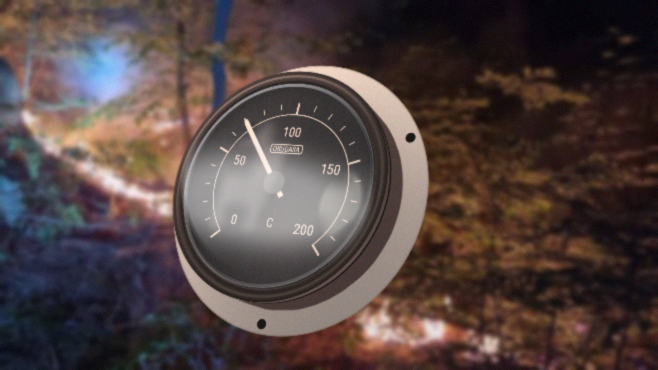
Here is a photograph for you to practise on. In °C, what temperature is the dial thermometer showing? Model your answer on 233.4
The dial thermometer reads 70
